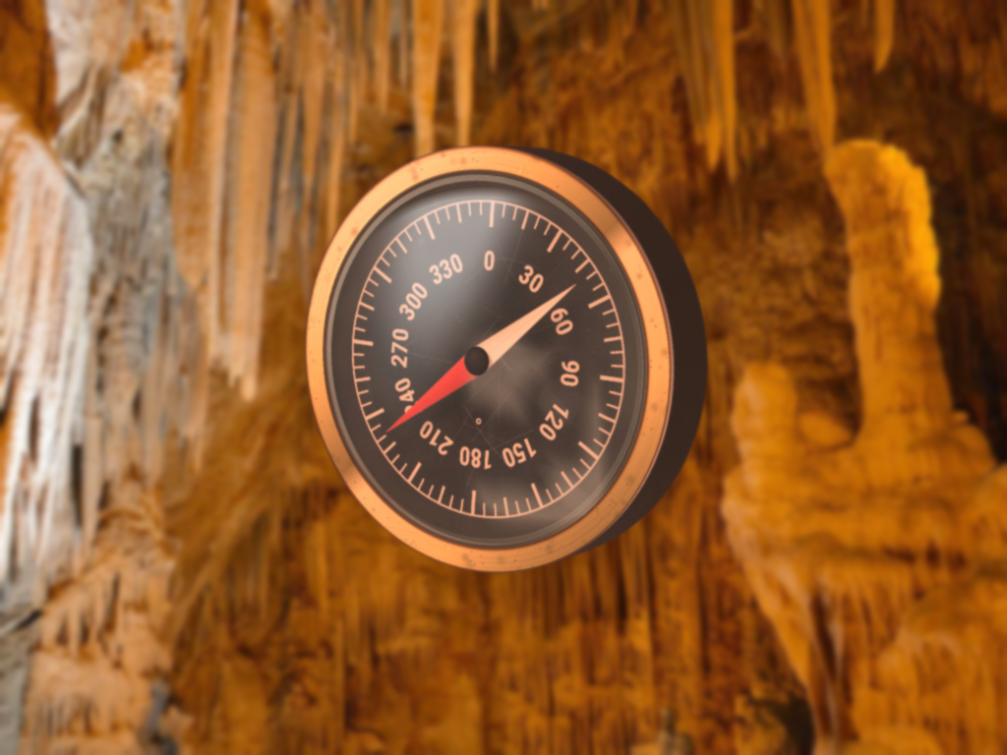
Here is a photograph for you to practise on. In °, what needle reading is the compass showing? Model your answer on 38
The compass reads 230
